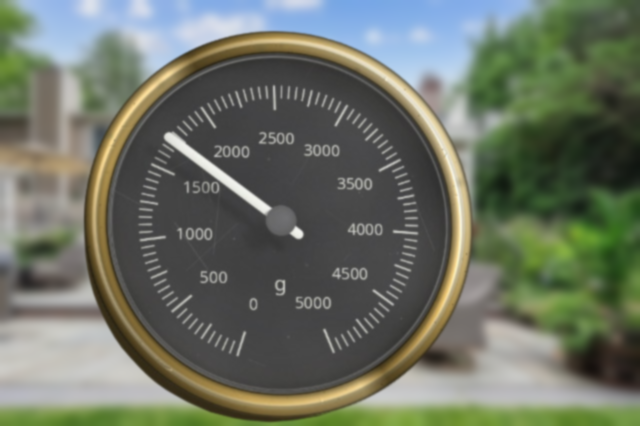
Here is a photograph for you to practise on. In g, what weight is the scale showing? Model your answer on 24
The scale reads 1700
